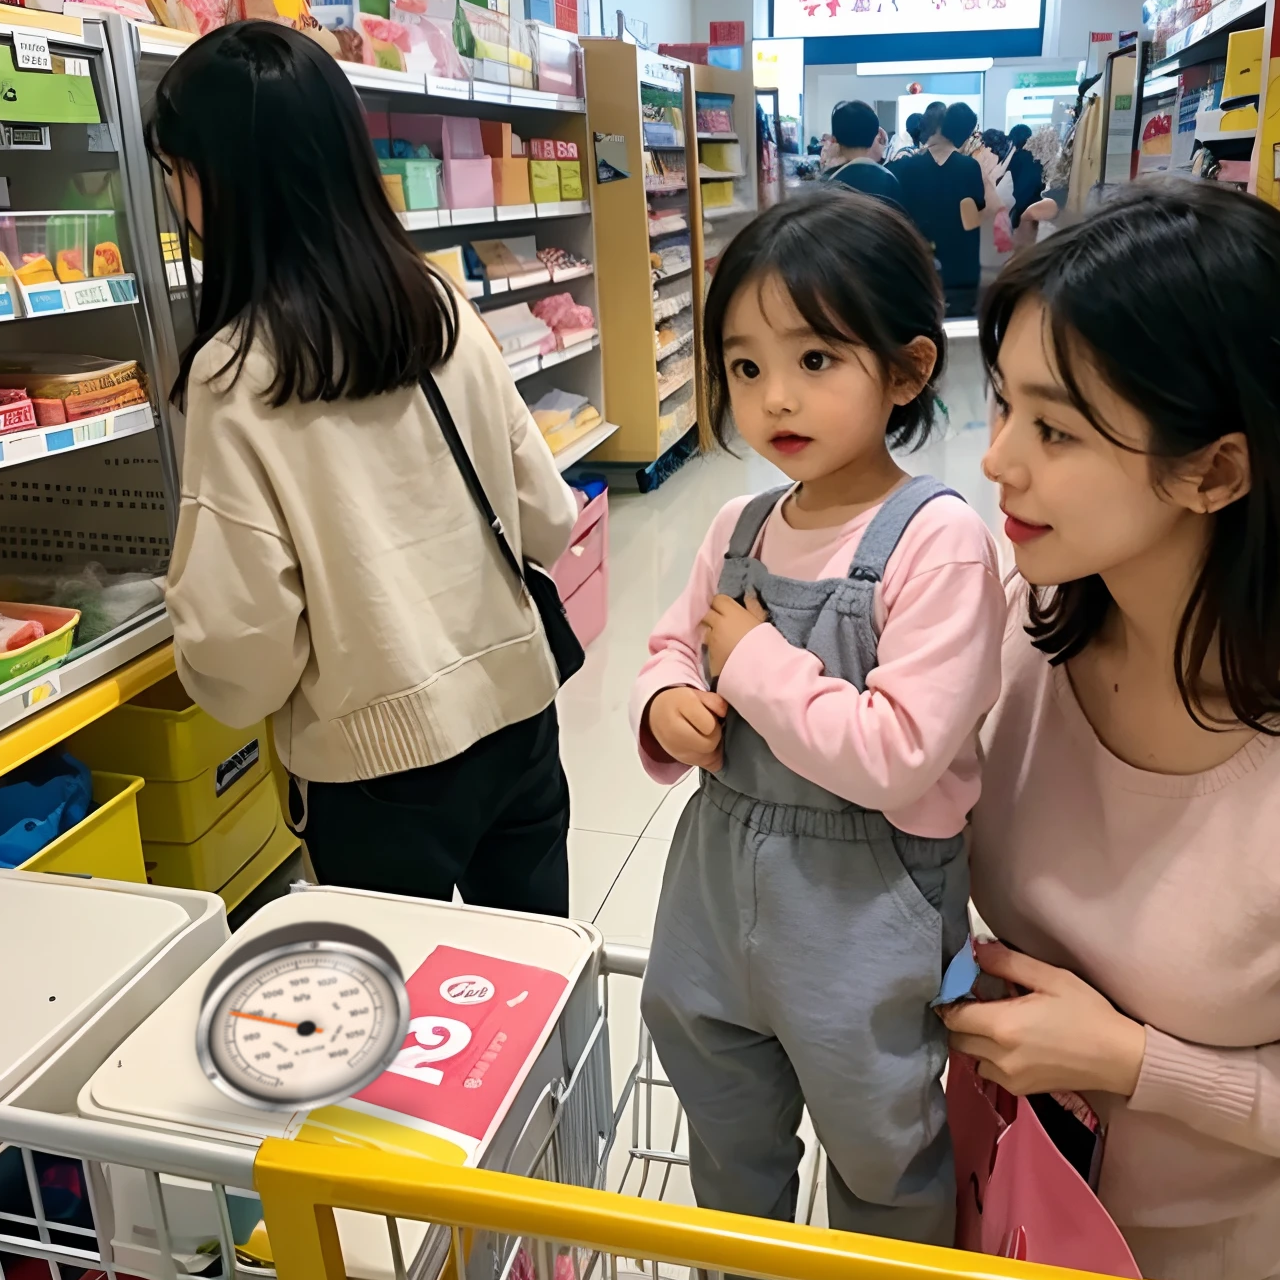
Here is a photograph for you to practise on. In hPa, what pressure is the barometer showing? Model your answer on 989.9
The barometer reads 990
